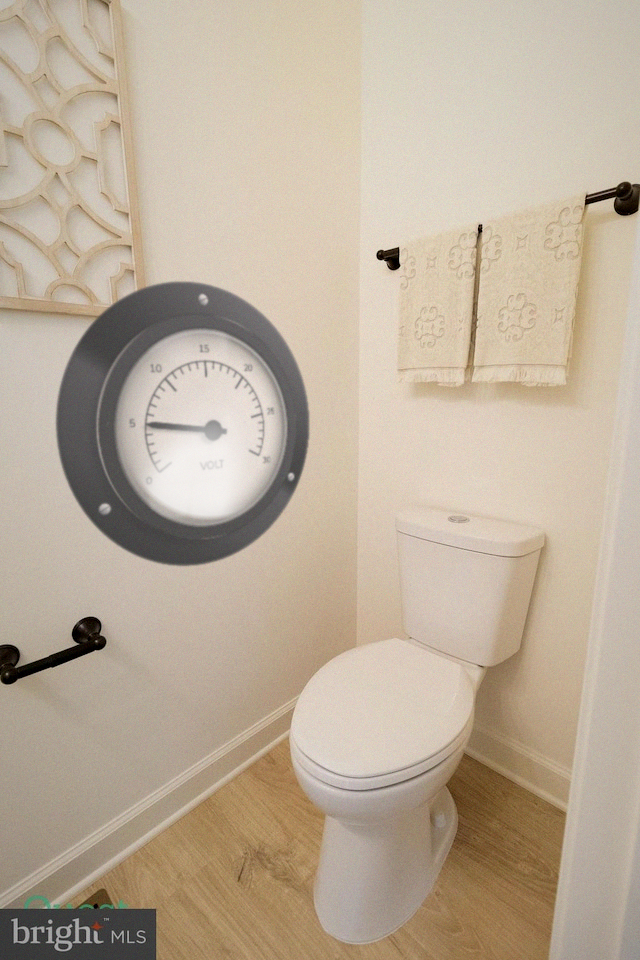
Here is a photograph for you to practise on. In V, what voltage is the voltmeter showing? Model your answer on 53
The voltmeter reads 5
